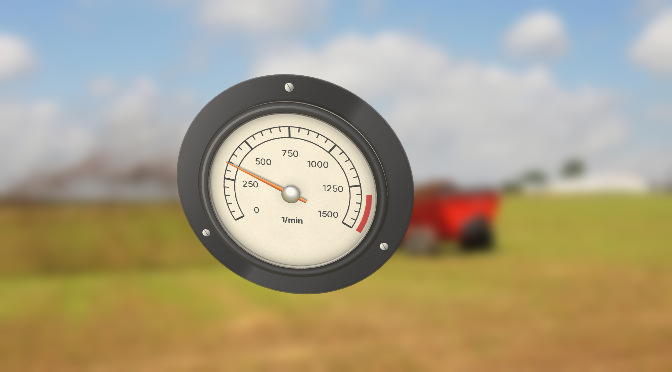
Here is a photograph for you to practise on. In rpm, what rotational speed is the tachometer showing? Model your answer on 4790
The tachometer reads 350
